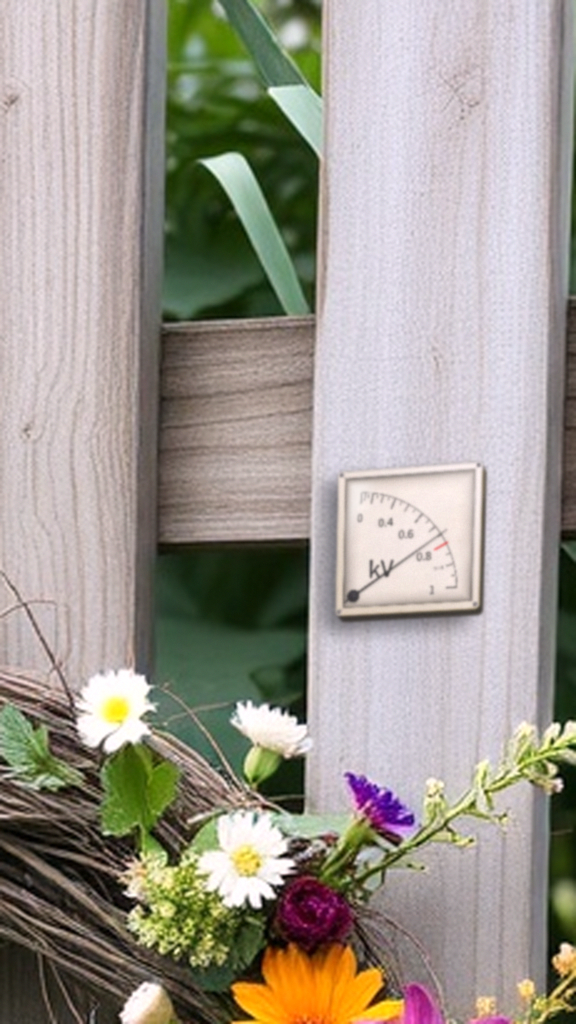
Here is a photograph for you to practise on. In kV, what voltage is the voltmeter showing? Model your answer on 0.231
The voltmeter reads 0.75
